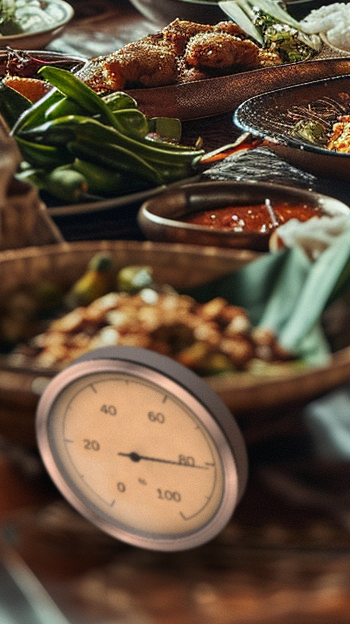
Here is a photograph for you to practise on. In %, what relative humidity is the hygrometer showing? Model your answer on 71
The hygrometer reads 80
